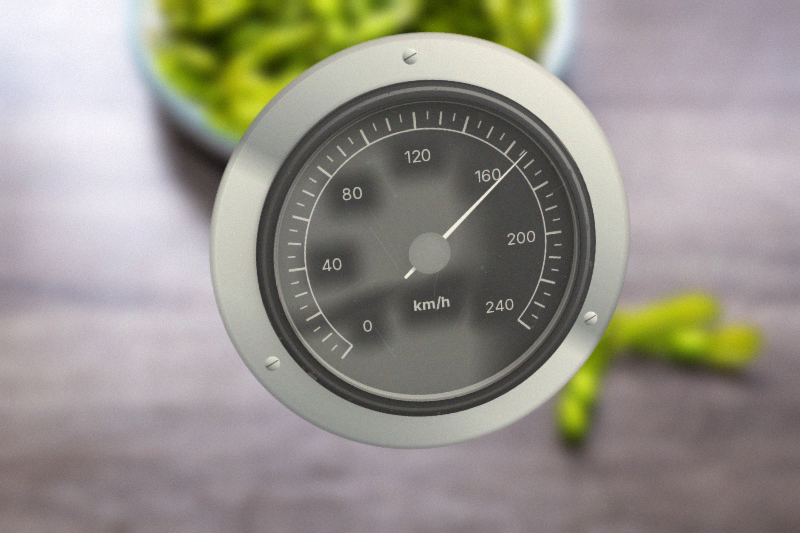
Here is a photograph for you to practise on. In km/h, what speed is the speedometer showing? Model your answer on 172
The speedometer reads 165
